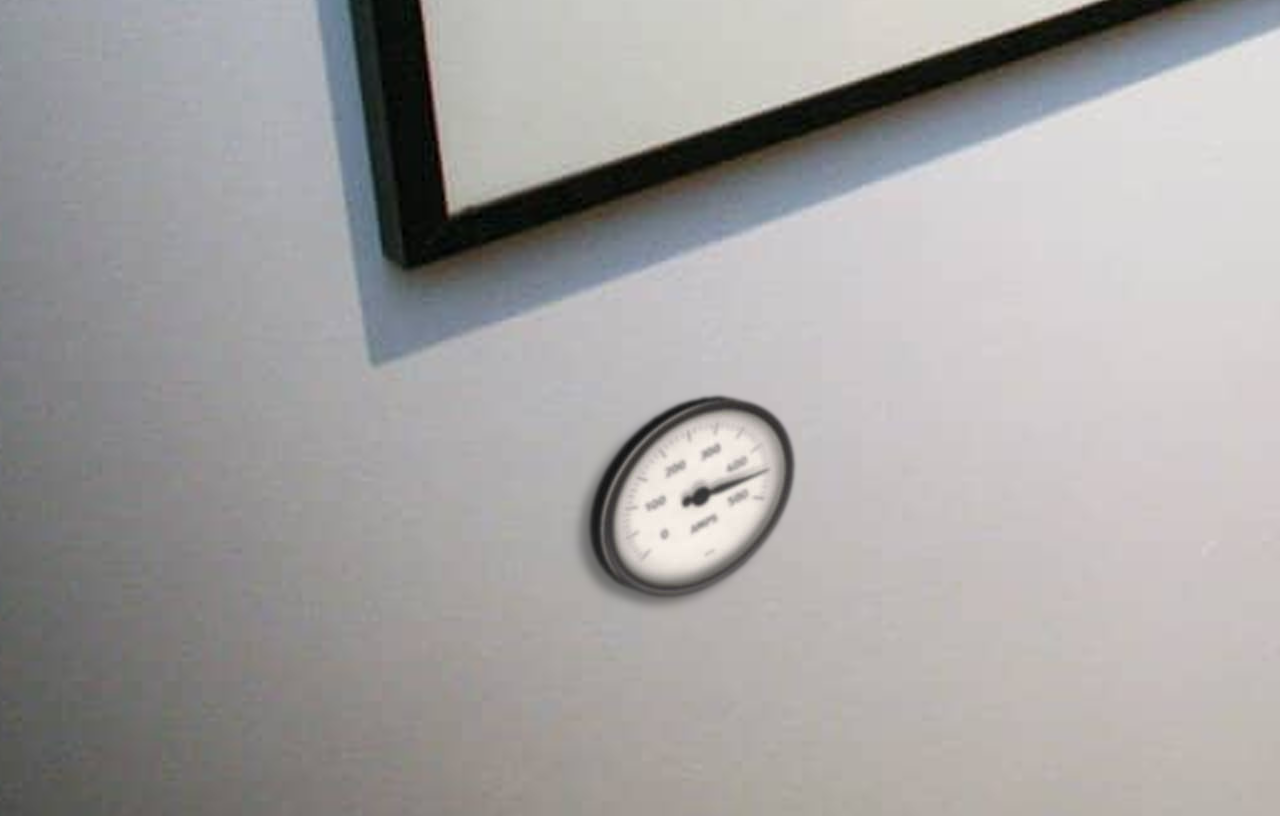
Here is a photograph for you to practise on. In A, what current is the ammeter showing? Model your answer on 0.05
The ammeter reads 450
